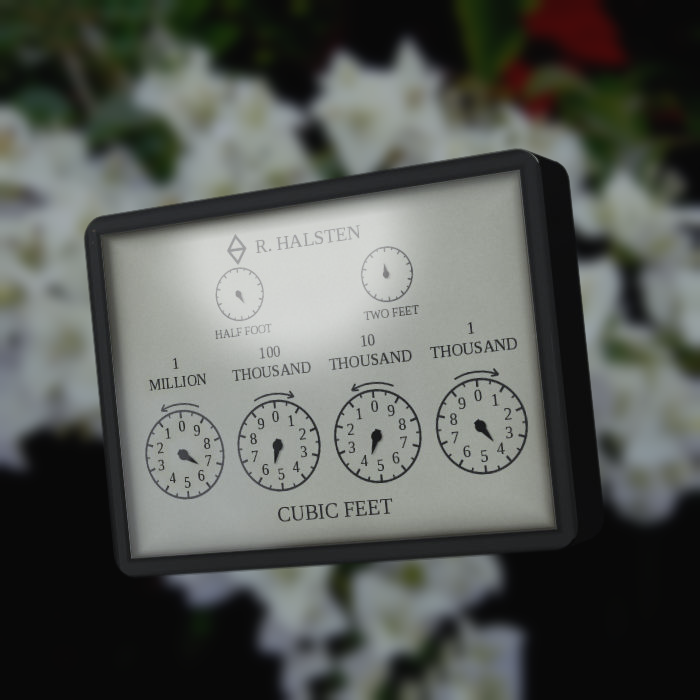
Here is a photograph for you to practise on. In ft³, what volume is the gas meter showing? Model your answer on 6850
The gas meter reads 654400
